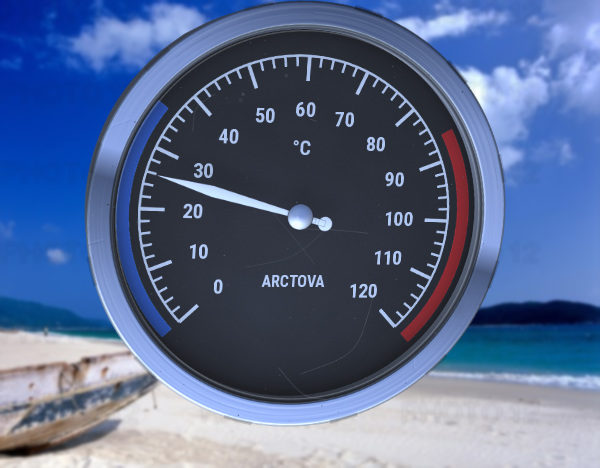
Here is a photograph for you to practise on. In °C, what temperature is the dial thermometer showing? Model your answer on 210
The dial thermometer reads 26
